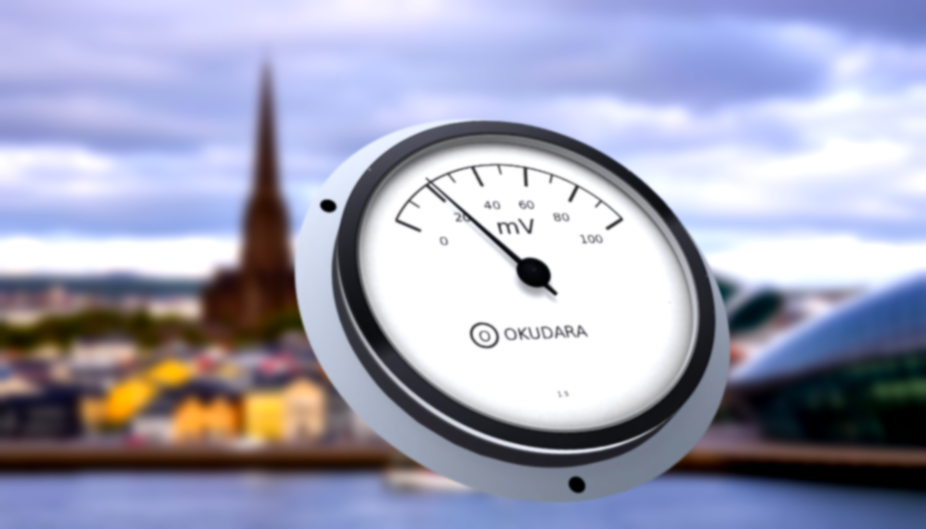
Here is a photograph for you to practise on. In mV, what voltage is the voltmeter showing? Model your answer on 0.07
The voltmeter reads 20
